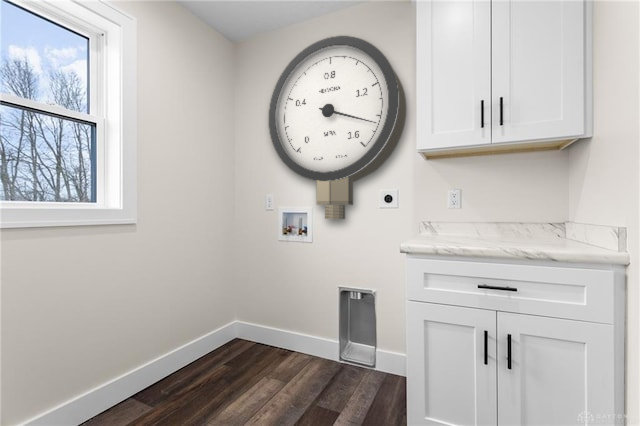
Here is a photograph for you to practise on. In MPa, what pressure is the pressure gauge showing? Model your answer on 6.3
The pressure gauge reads 1.45
